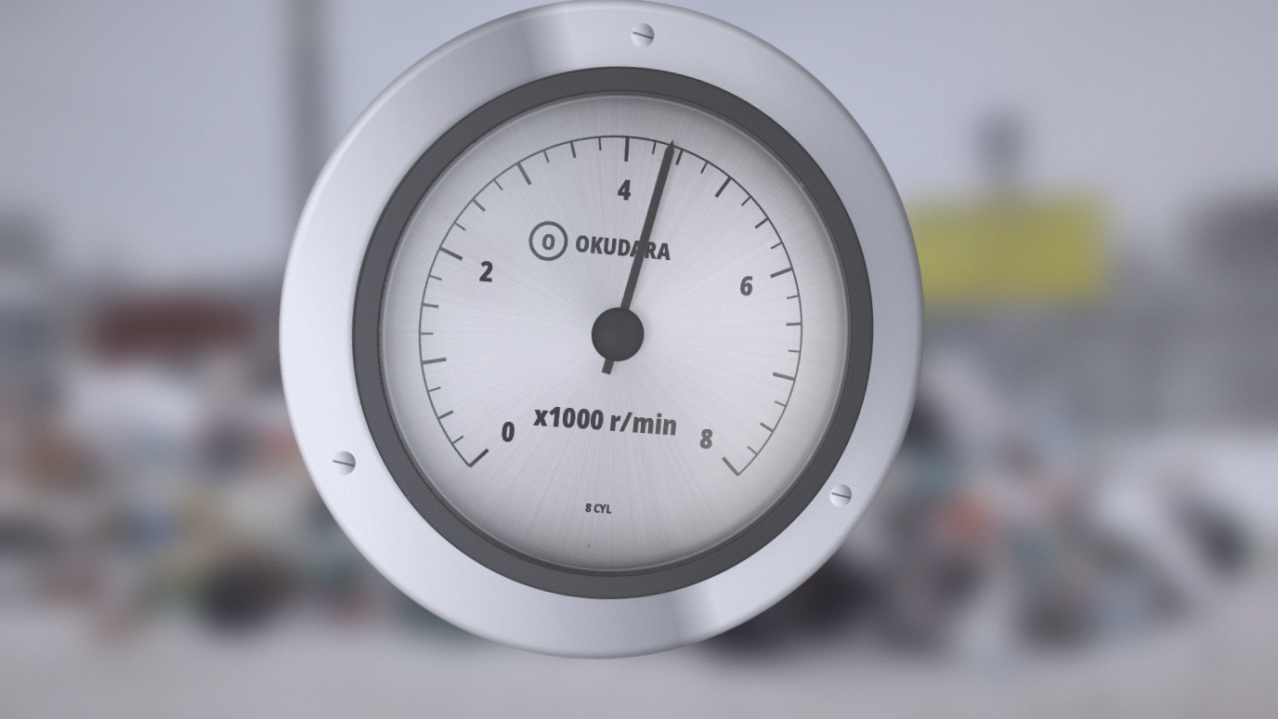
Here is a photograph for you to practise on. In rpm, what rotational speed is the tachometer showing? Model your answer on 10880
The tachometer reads 4375
